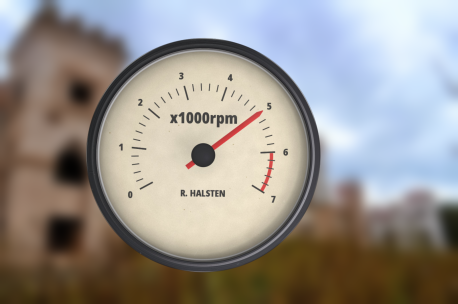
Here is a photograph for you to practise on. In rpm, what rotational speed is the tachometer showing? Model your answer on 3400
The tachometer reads 5000
